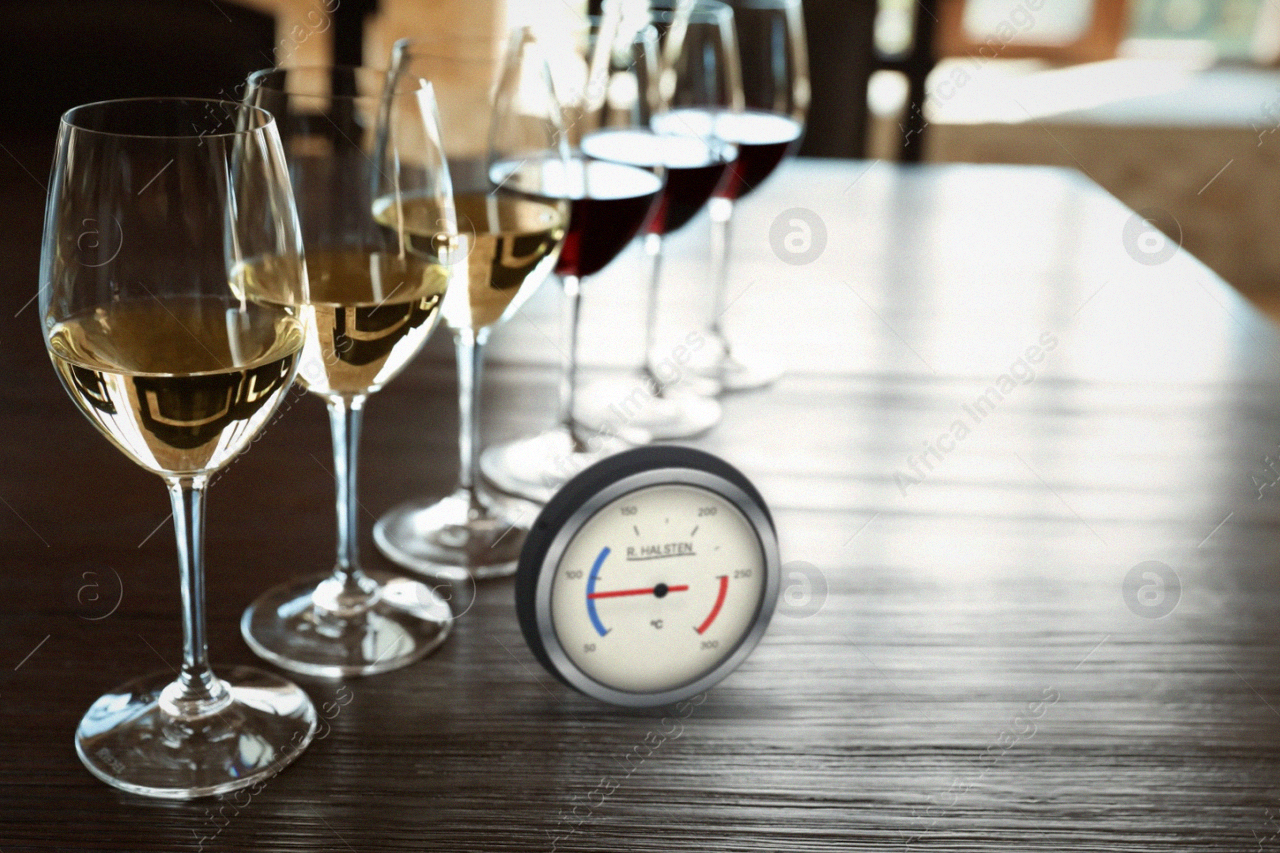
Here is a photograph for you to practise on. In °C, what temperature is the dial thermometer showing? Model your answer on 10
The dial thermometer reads 87.5
